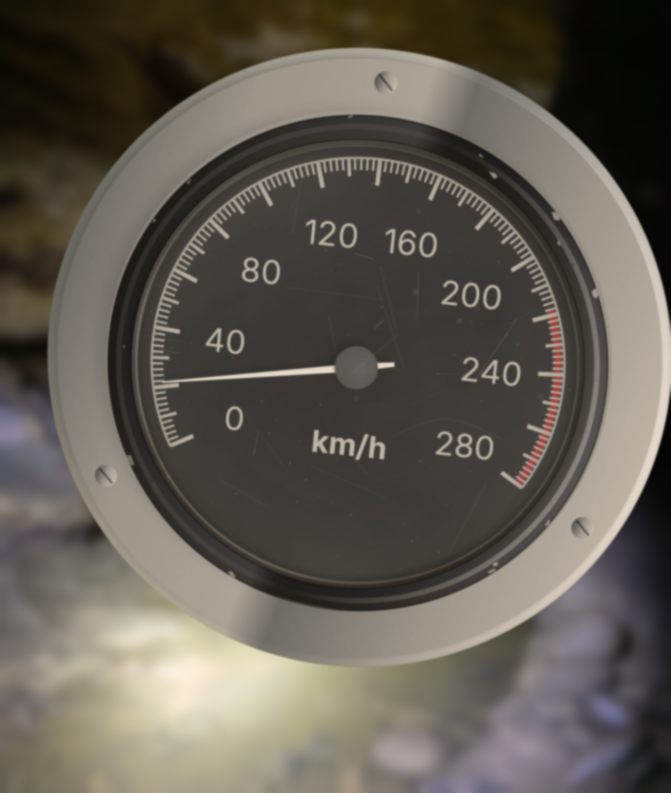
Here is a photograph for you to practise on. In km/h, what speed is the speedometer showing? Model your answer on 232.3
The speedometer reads 22
